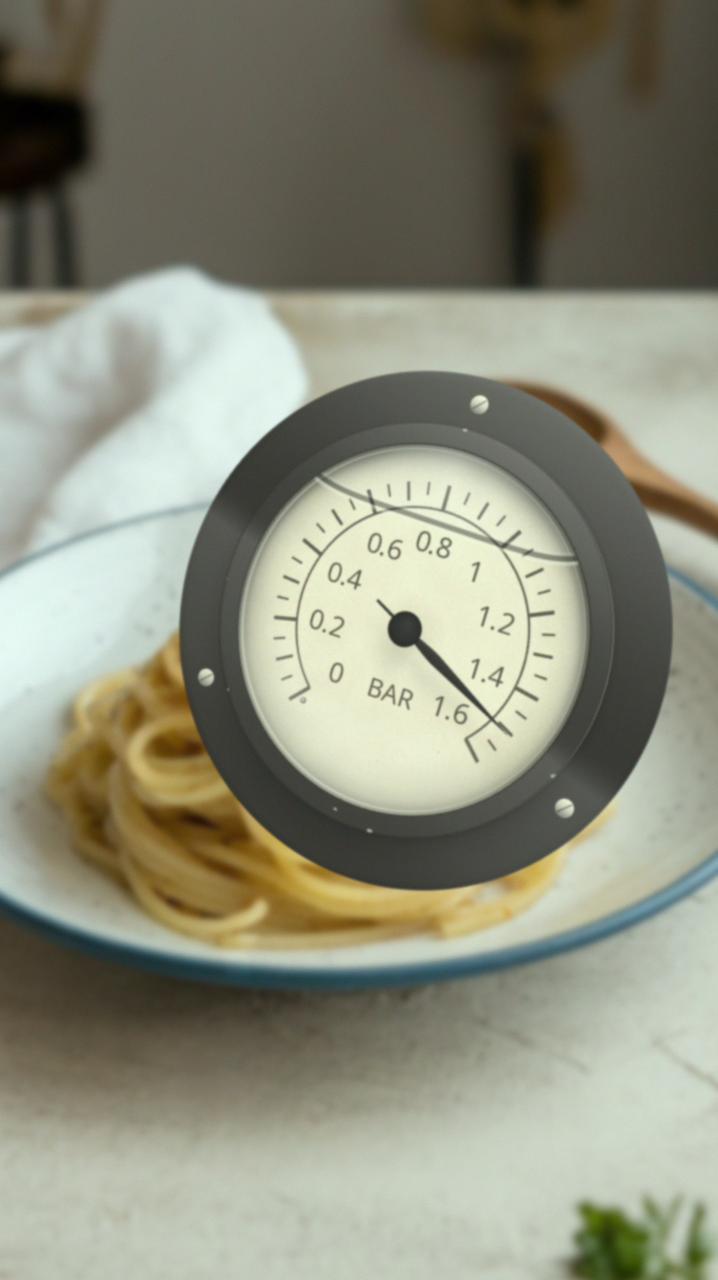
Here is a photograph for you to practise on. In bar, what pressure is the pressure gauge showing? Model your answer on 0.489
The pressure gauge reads 1.5
